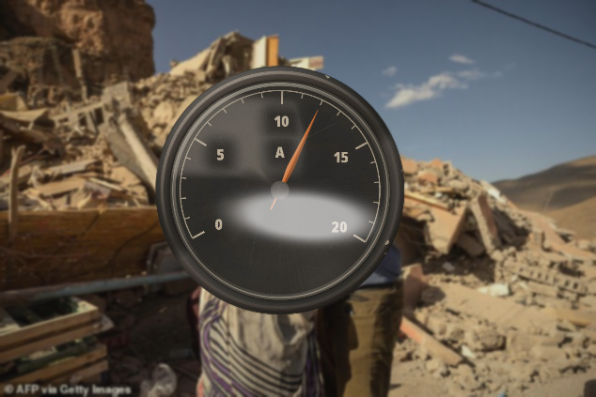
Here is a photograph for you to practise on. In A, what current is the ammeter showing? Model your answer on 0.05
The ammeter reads 12
